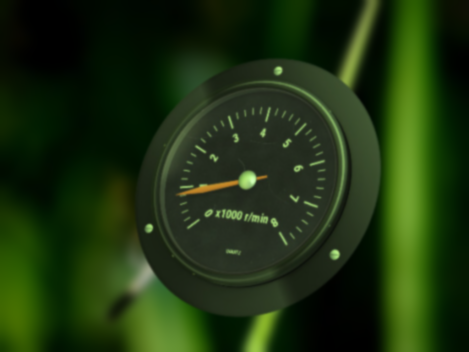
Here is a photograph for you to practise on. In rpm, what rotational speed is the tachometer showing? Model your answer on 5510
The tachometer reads 800
